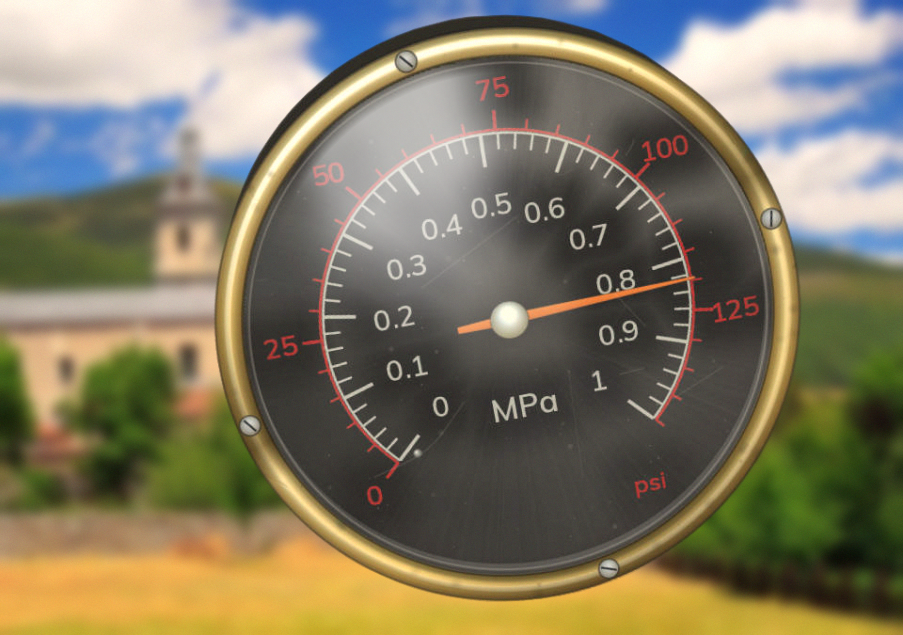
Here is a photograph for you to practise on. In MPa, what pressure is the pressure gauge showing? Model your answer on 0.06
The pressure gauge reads 0.82
